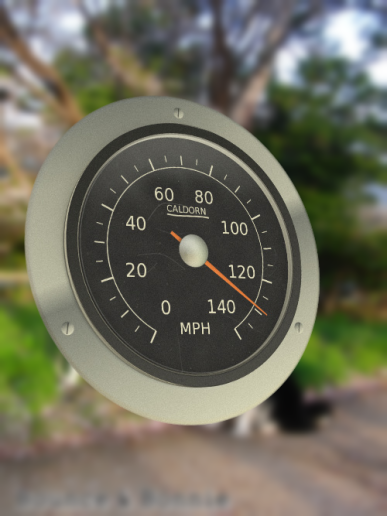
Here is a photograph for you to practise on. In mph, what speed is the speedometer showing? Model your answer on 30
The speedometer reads 130
